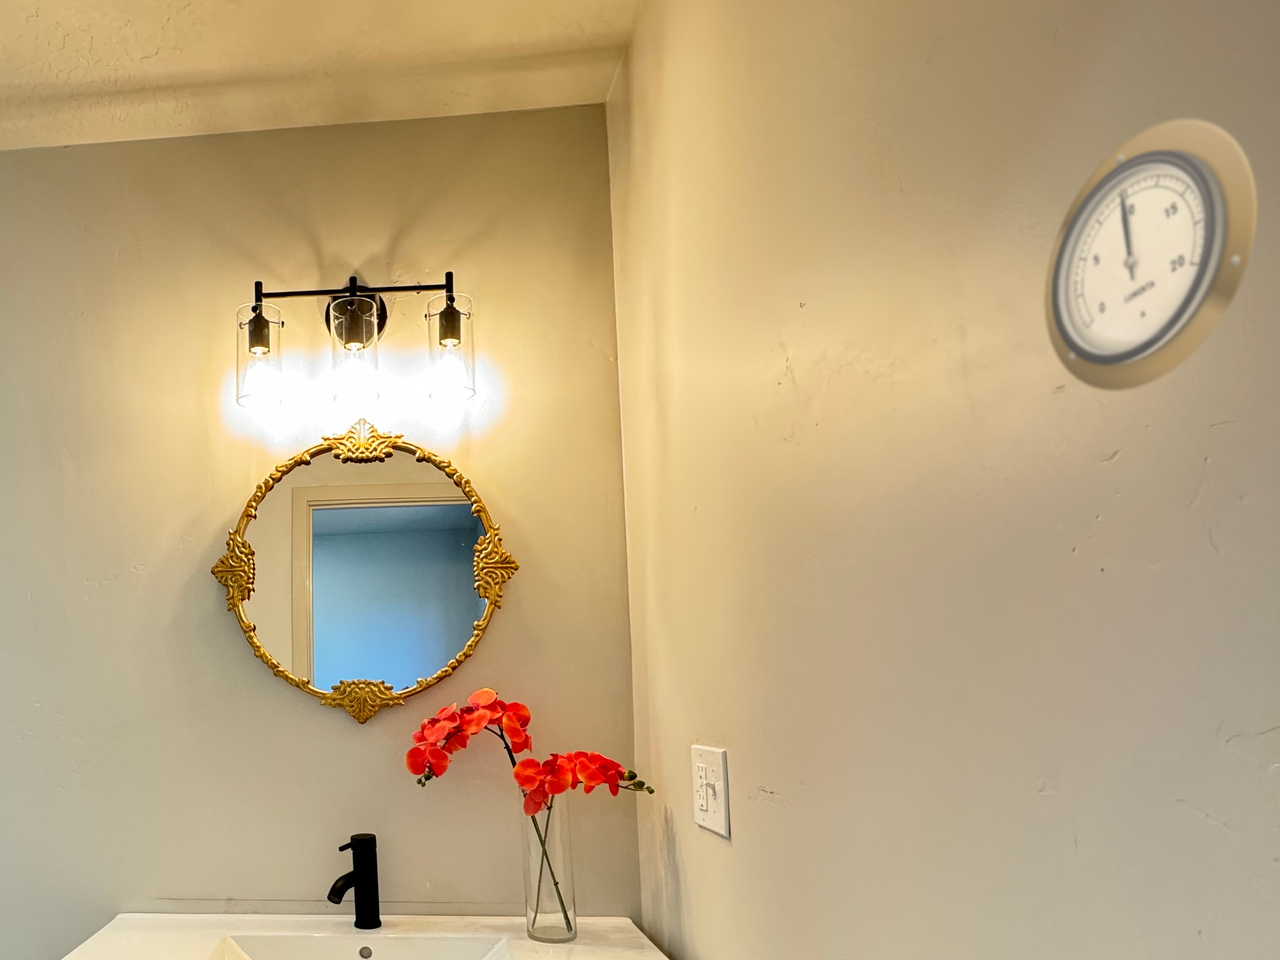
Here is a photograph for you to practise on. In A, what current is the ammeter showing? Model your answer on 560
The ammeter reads 10
